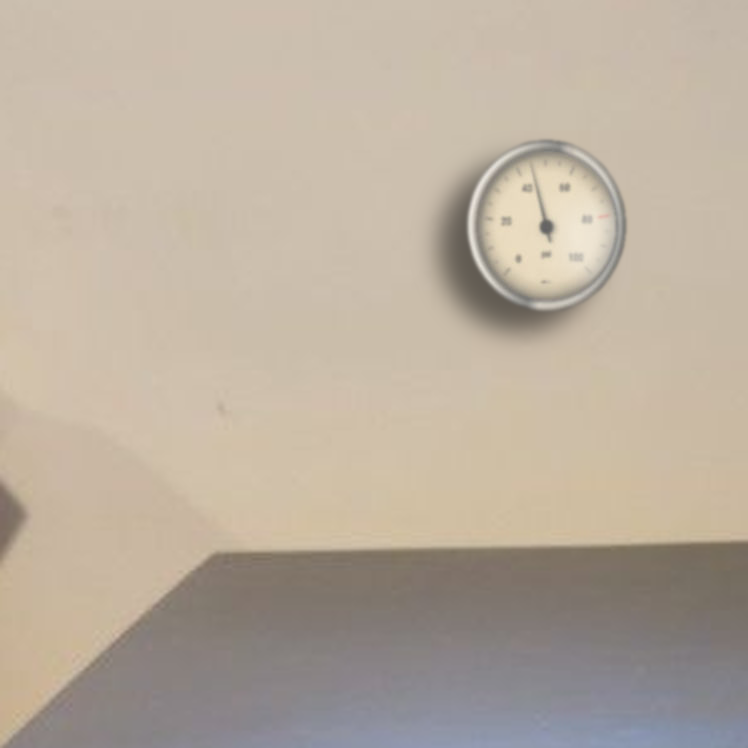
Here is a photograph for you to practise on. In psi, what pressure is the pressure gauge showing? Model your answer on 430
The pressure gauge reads 45
